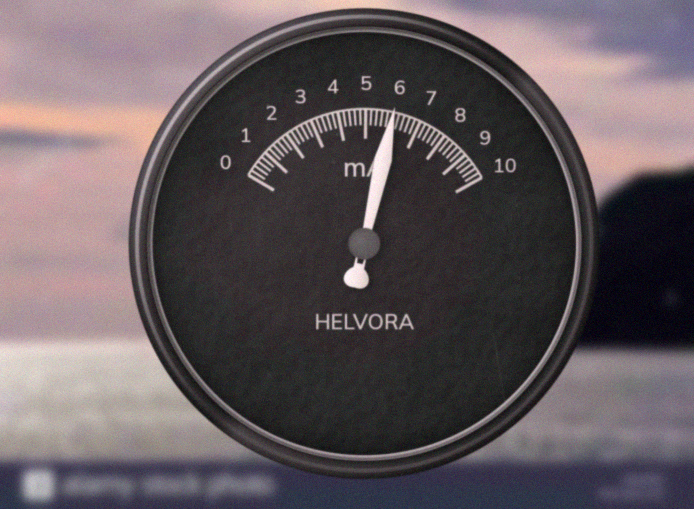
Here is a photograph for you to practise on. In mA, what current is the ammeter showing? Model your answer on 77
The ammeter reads 6
